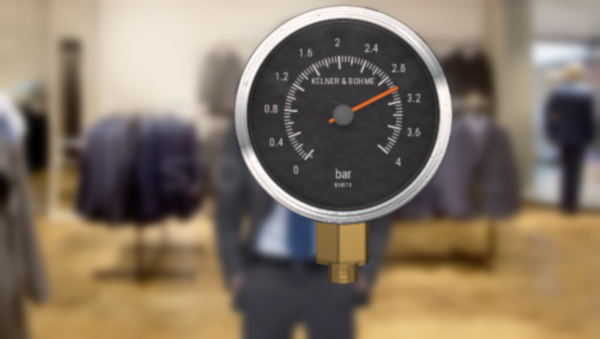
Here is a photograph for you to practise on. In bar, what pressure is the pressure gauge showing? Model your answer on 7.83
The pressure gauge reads 3
